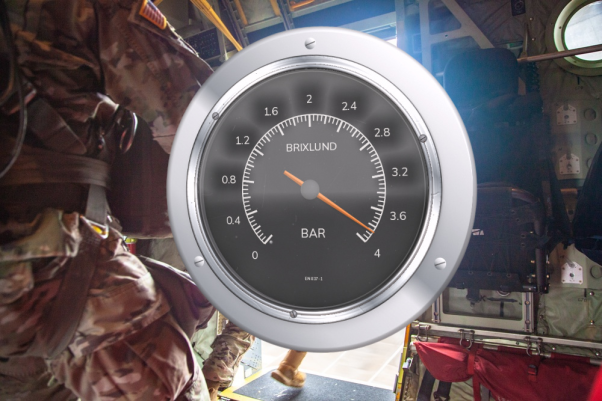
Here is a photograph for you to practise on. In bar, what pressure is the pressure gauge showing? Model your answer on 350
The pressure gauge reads 3.85
